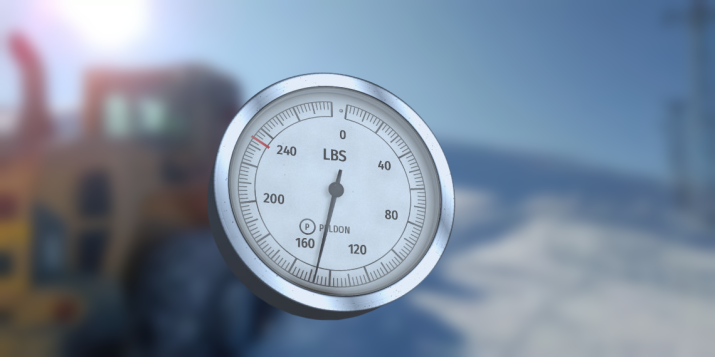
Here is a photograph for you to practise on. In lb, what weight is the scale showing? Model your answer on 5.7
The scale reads 148
